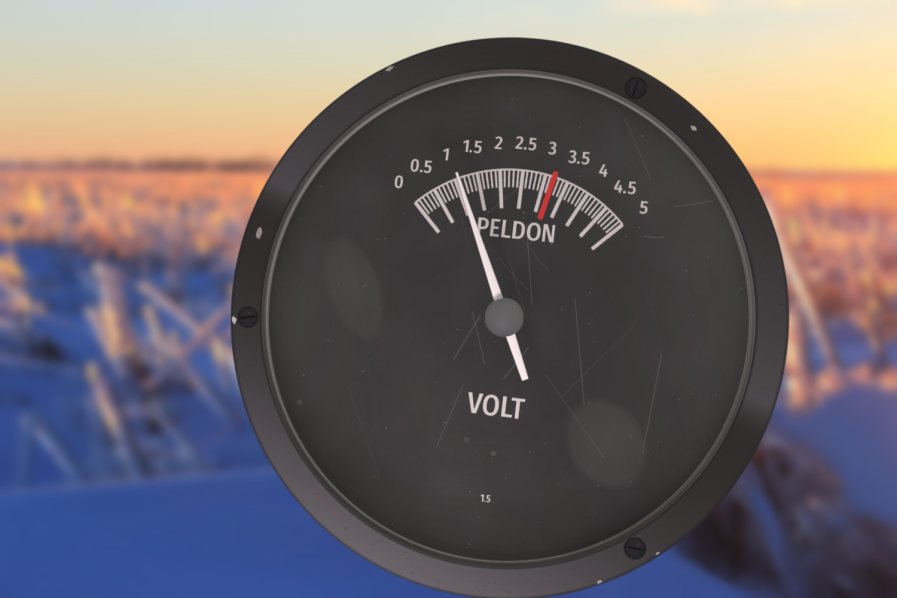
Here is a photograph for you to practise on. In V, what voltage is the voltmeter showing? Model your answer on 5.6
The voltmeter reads 1.1
